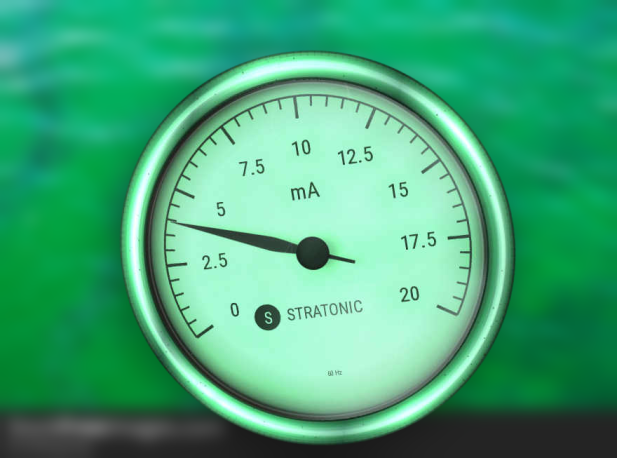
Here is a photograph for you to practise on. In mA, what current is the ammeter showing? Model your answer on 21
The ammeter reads 4
